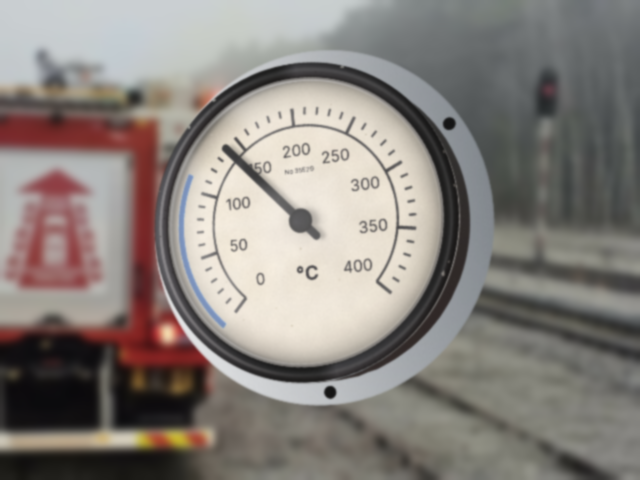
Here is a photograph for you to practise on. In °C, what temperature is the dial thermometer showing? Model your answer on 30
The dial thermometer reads 140
